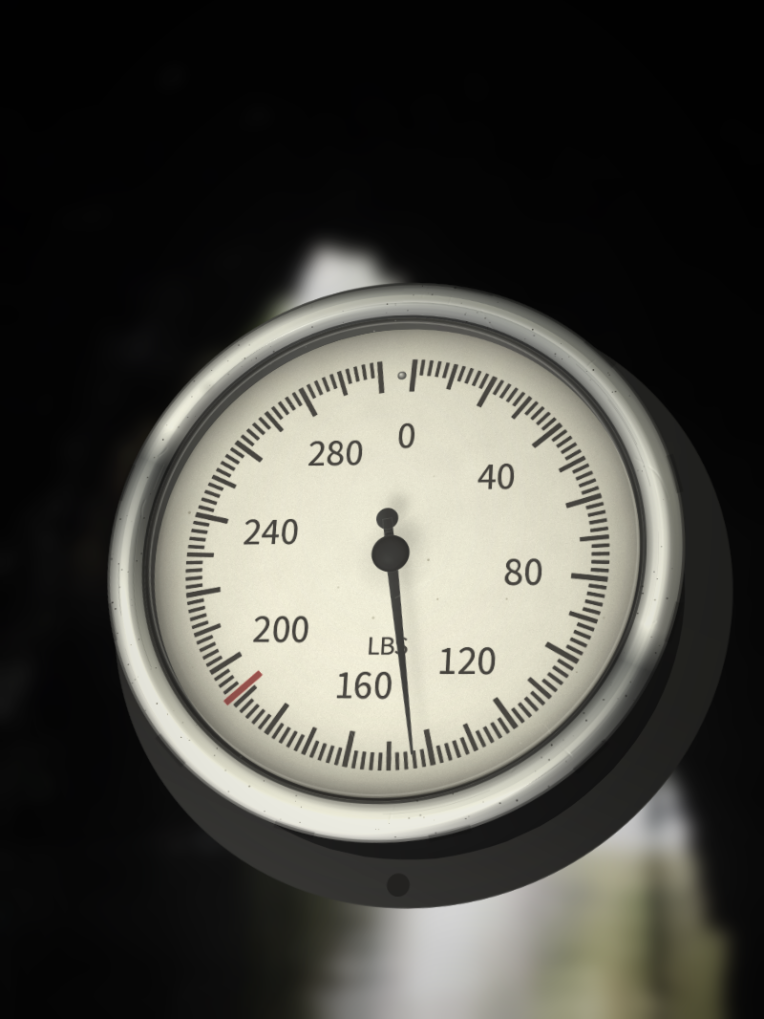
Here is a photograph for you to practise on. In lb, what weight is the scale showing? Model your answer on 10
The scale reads 144
